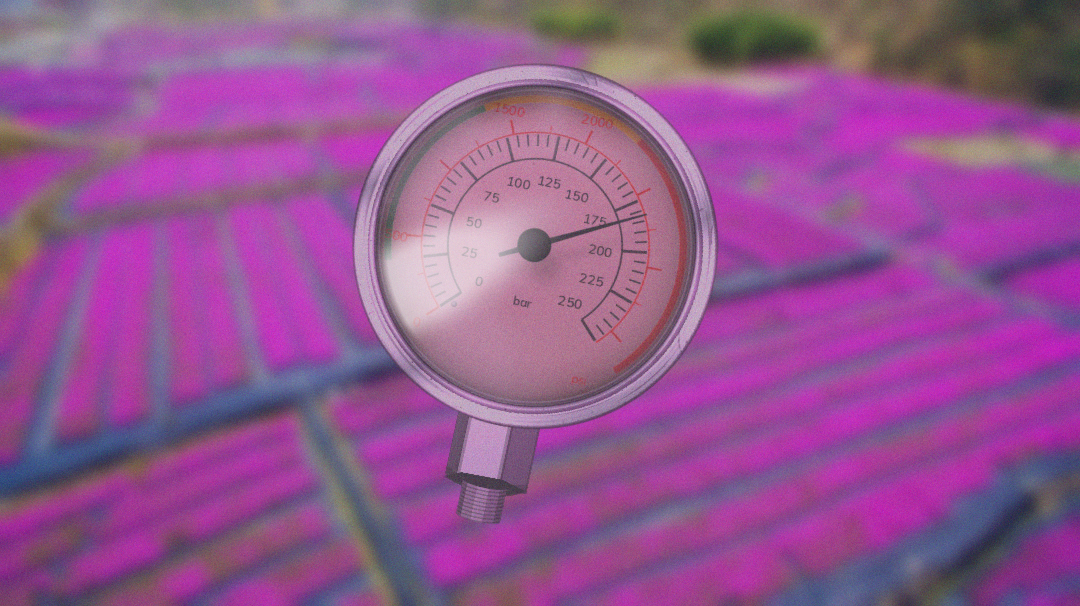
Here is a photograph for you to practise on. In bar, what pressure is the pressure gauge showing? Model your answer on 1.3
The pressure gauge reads 182.5
